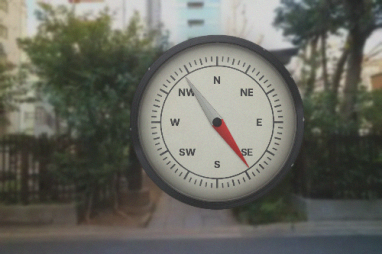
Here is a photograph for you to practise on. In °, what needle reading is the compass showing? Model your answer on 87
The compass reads 145
